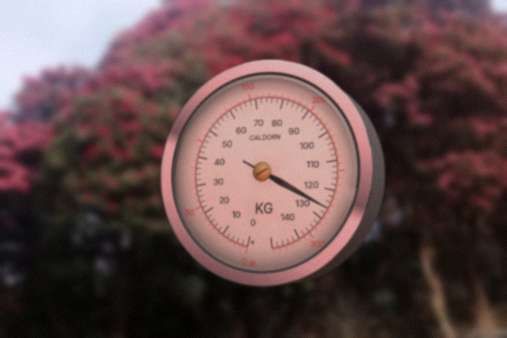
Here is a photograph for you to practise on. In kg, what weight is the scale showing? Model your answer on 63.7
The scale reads 126
